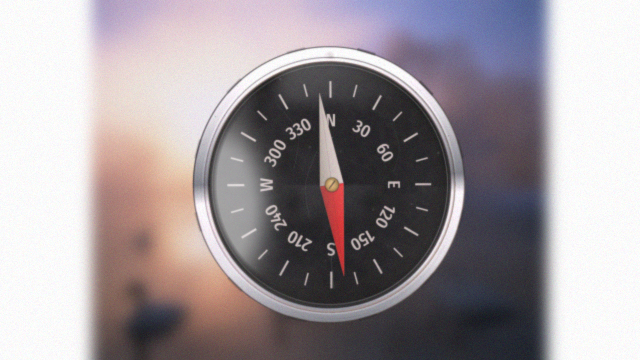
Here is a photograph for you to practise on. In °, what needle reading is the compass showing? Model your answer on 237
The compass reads 172.5
